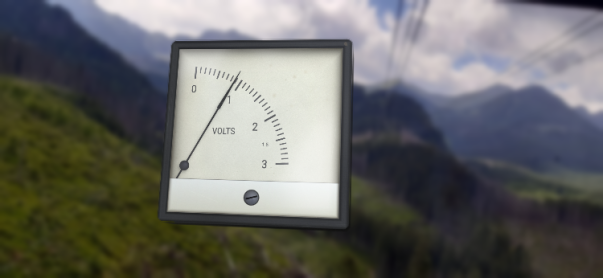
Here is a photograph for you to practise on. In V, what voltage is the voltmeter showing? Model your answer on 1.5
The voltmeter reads 0.9
